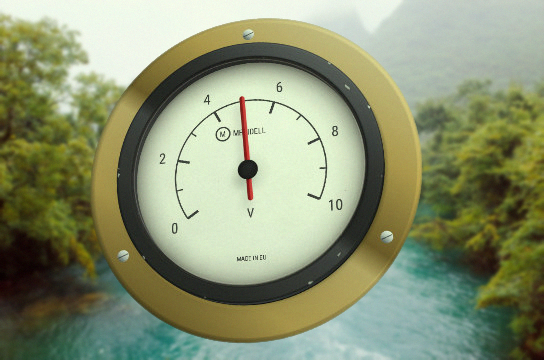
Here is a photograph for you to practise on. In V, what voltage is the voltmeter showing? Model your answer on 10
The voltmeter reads 5
